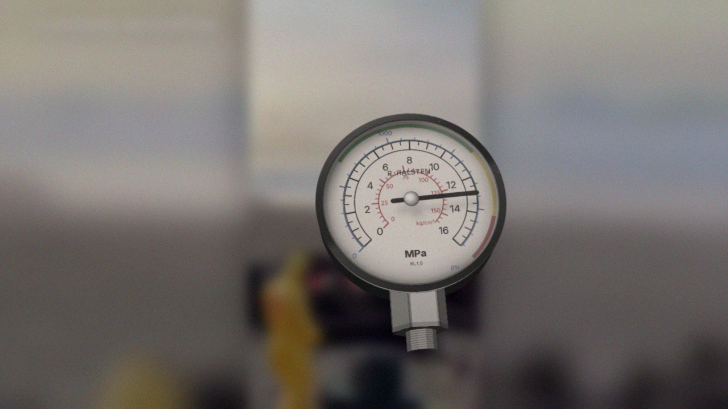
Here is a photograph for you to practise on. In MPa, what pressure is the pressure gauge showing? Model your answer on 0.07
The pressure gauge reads 13
